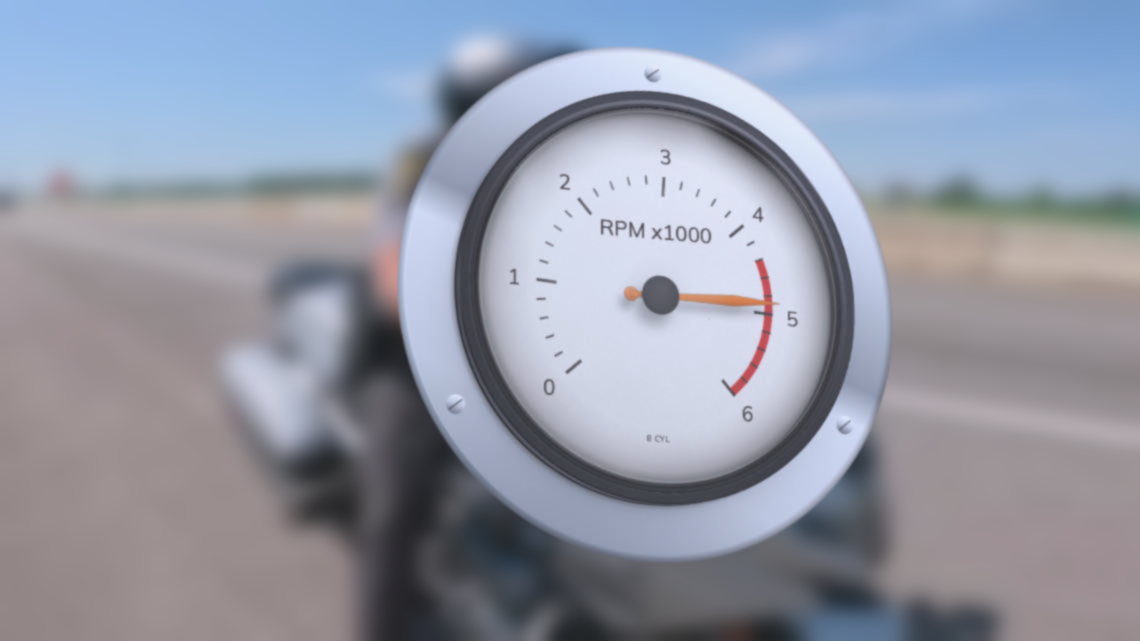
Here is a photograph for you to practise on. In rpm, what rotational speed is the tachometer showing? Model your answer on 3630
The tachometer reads 4900
